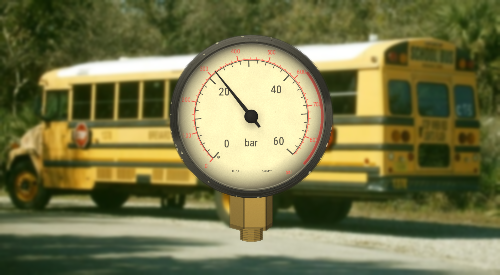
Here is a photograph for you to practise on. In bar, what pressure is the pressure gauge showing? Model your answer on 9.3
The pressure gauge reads 22
